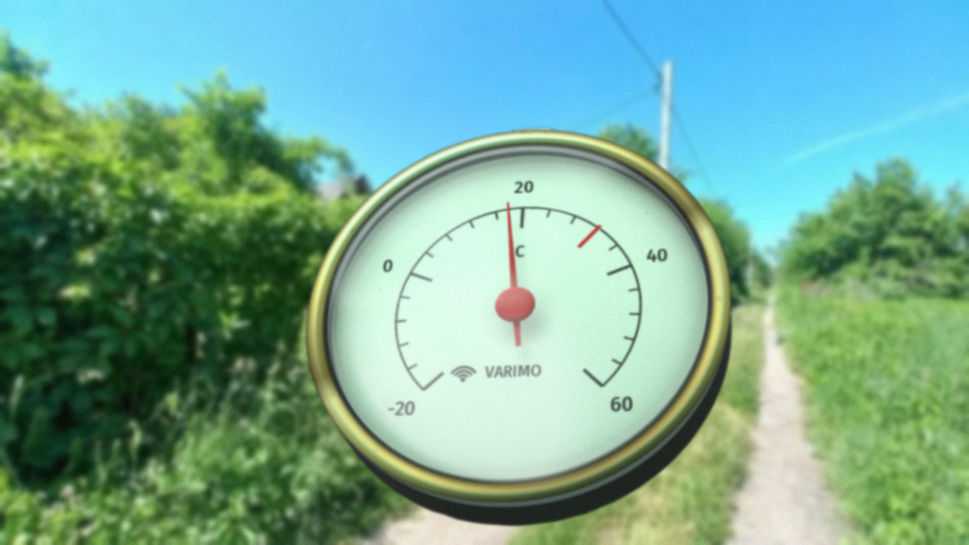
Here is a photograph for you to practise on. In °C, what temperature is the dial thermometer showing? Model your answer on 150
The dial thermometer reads 18
